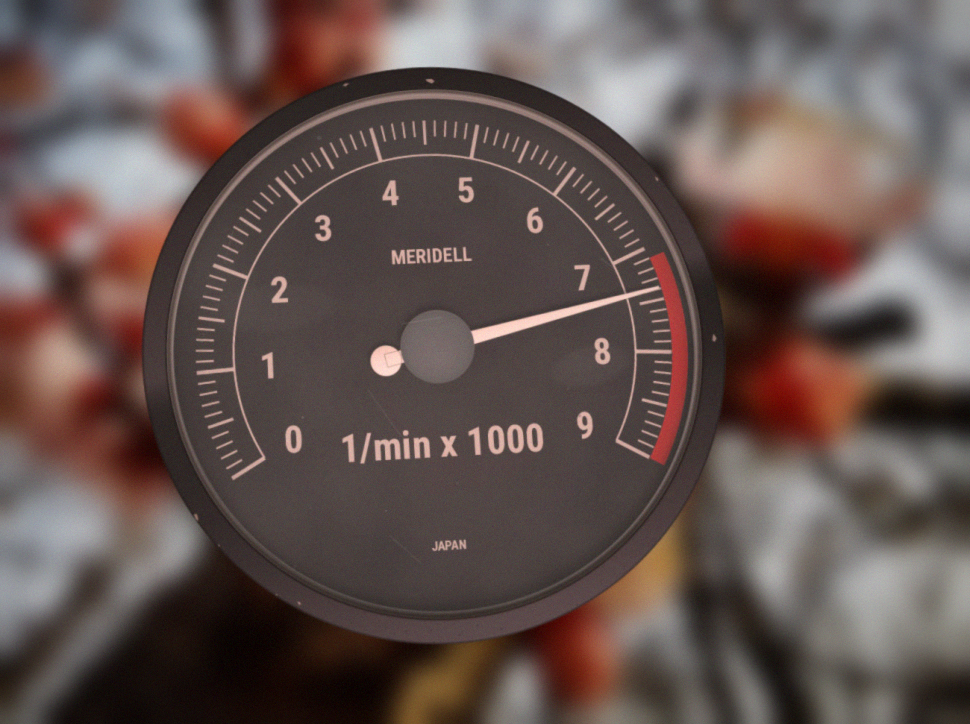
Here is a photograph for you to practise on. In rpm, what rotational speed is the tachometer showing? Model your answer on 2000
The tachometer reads 7400
